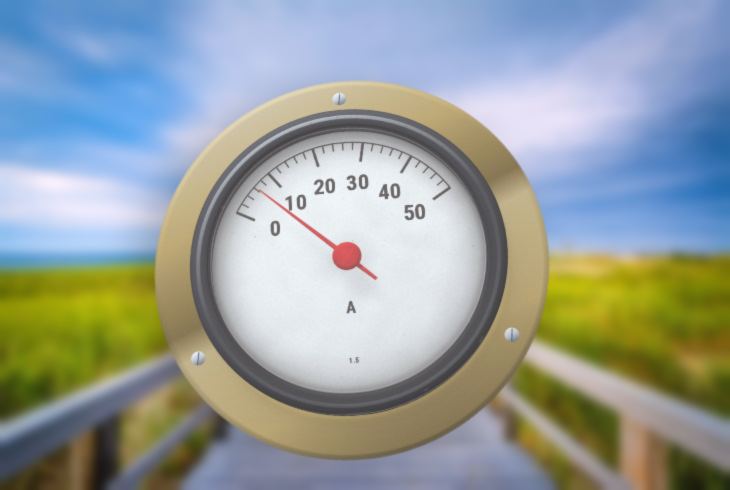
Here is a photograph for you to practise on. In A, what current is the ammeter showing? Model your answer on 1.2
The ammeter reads 6
